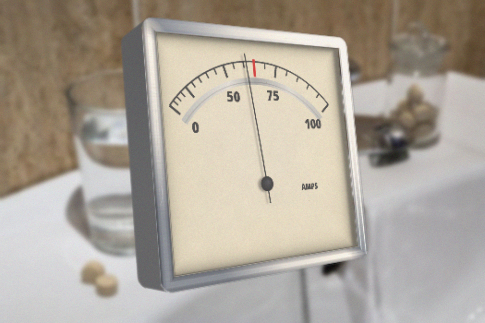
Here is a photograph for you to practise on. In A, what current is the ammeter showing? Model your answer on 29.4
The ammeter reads 60
